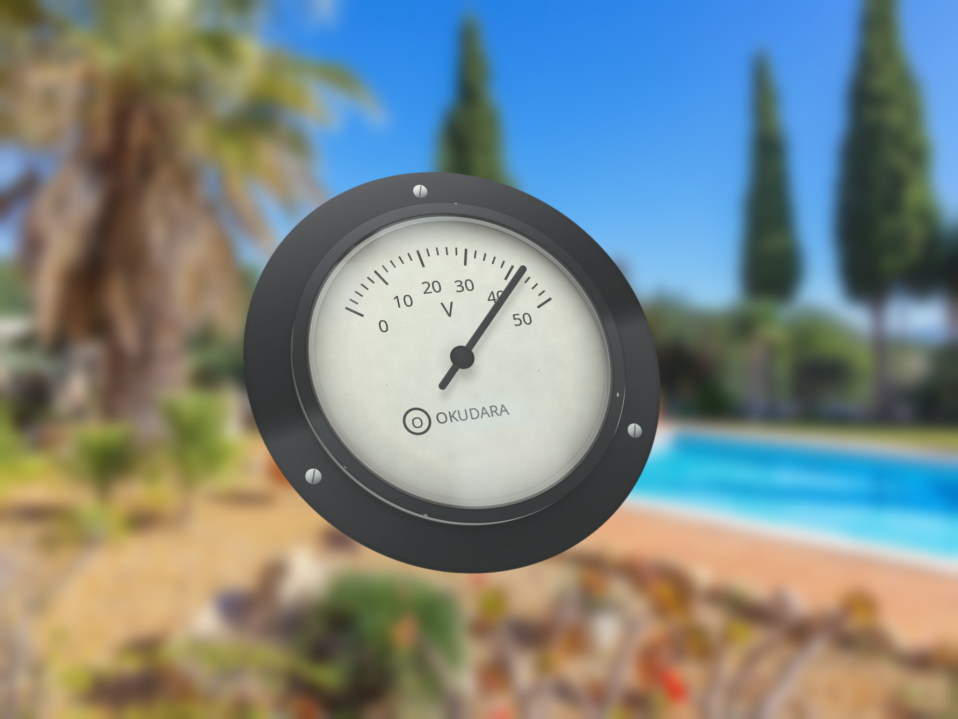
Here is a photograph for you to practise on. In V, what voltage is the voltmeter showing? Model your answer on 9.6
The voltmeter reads 42
